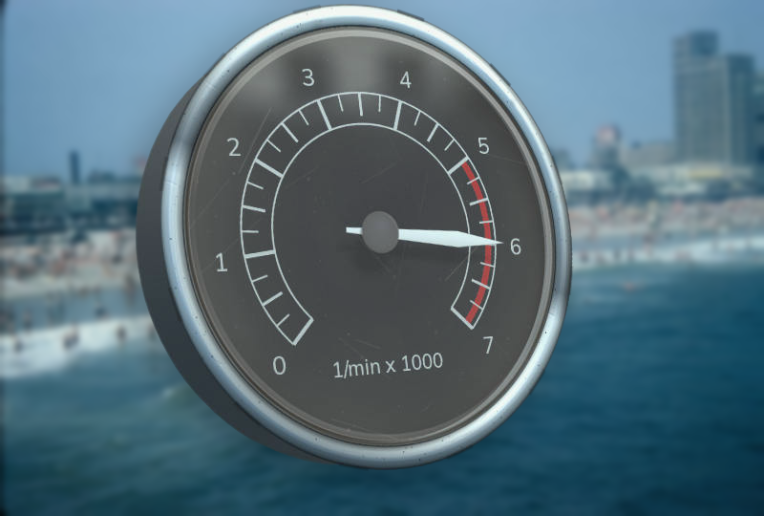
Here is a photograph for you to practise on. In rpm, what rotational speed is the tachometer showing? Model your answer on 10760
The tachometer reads 6000
